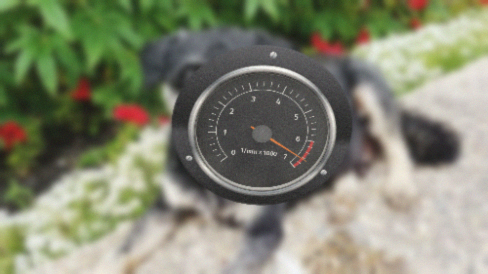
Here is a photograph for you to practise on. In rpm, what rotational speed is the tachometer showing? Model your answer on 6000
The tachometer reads 6600
